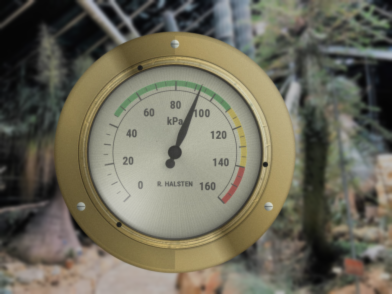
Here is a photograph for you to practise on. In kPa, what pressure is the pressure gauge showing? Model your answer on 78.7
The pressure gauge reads 92.5
